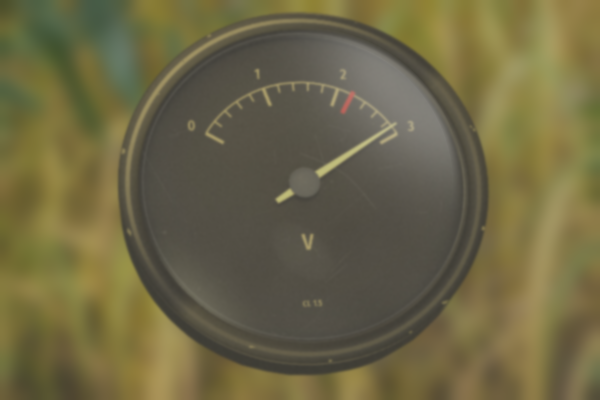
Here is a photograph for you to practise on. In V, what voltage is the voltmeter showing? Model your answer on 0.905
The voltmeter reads 2.9
